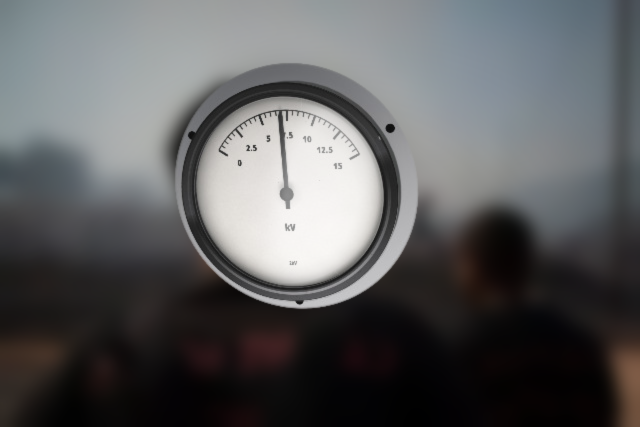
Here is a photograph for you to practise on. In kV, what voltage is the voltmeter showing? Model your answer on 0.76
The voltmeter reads 7
